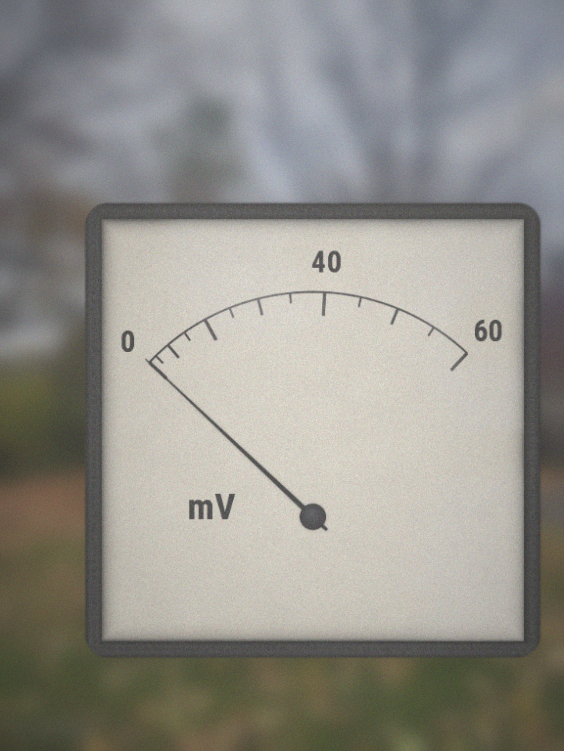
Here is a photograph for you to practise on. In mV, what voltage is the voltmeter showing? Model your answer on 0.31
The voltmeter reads 0
